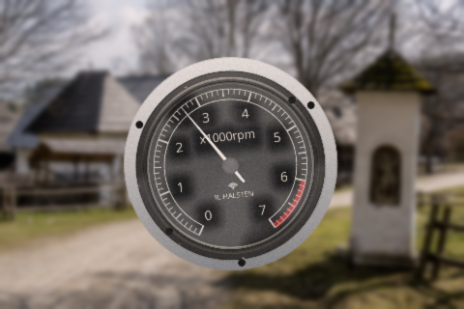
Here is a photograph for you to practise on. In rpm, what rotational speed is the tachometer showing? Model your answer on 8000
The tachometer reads 2700
